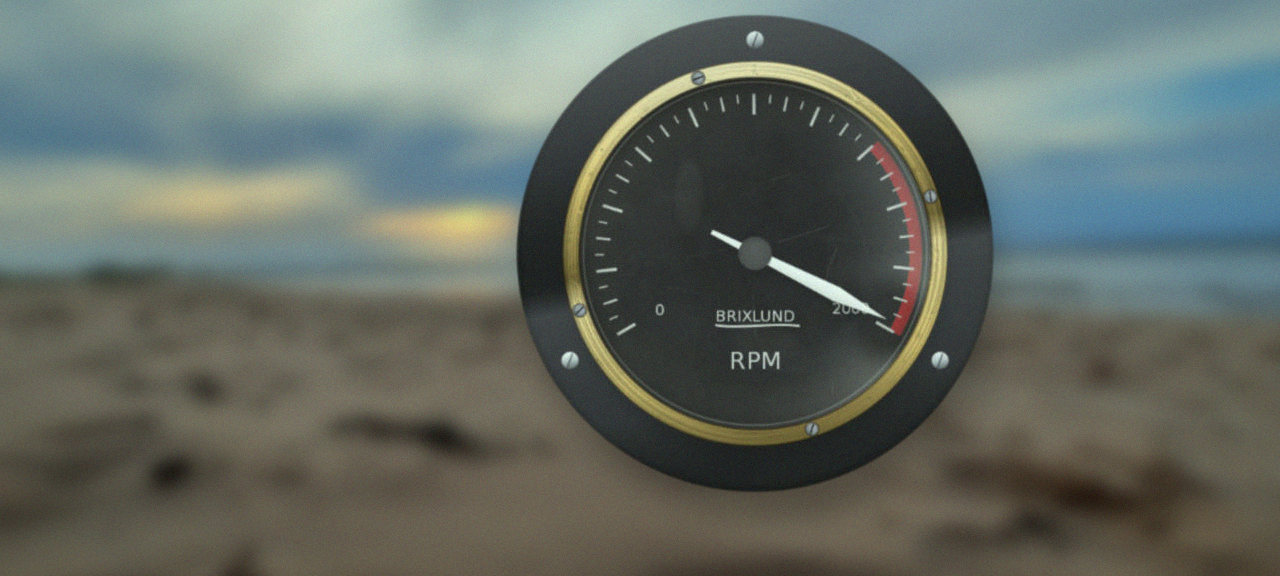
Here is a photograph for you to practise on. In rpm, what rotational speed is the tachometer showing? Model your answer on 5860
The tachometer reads 1975
